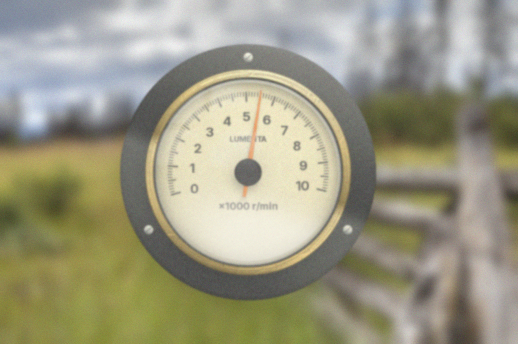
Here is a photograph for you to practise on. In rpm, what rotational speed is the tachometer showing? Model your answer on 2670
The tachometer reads 5500
